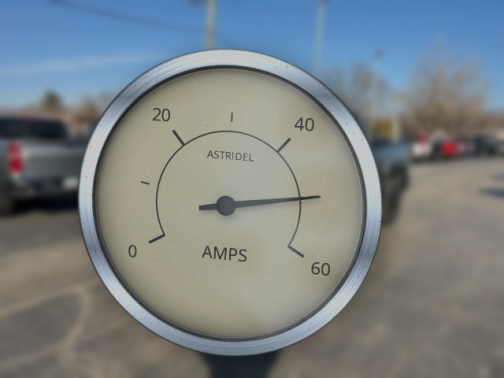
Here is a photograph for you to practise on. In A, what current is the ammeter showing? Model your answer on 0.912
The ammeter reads 50
